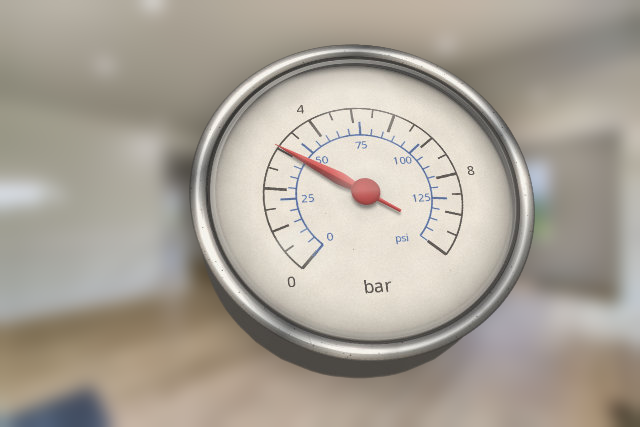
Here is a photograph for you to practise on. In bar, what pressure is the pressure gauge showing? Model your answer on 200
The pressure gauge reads 3
